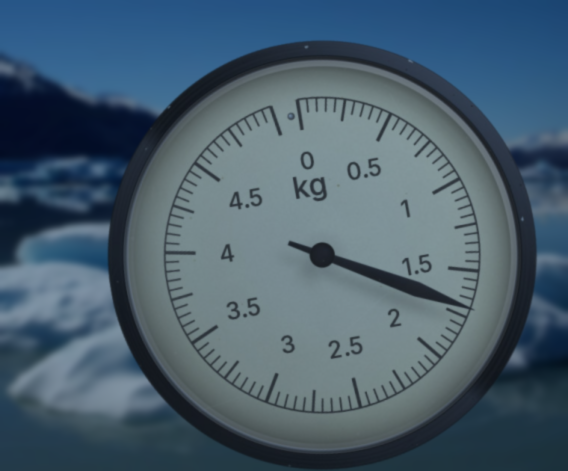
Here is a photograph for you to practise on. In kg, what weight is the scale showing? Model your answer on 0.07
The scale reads 1.7
